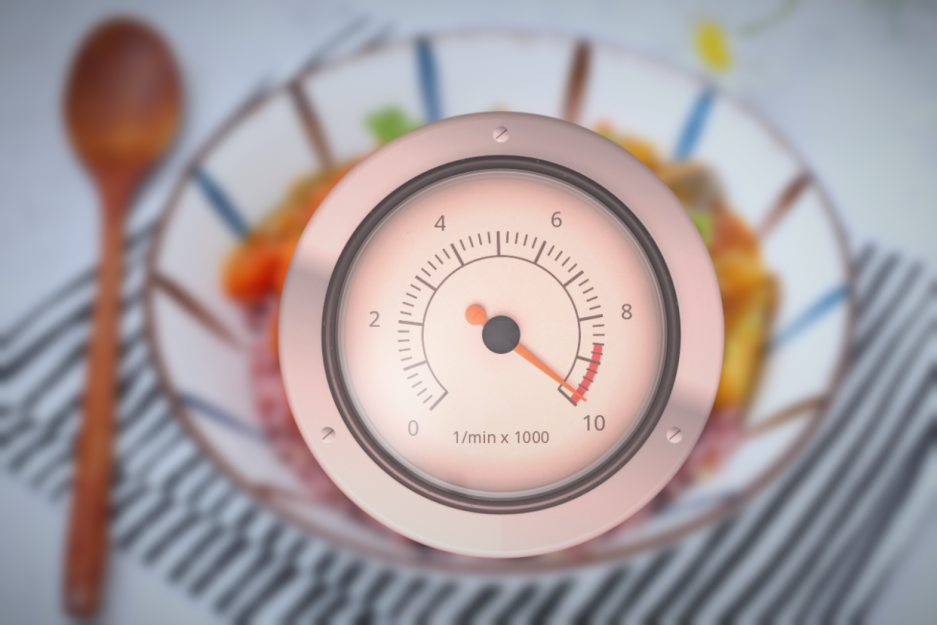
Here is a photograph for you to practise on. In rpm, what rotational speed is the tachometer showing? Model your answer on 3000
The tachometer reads 9800
